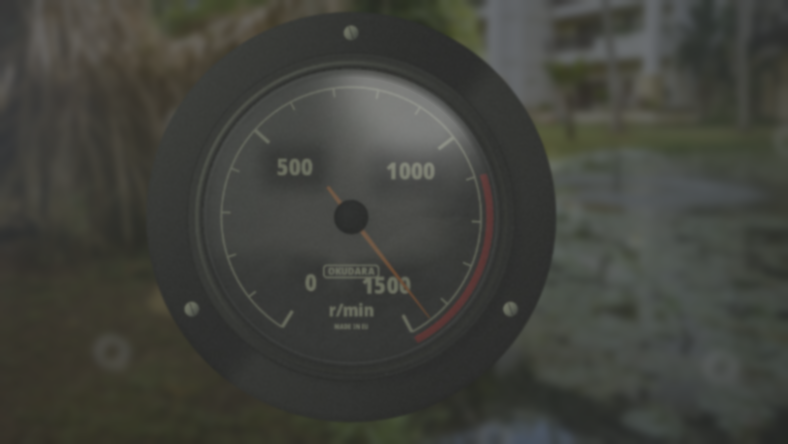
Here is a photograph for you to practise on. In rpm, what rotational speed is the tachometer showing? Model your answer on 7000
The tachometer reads 1450
